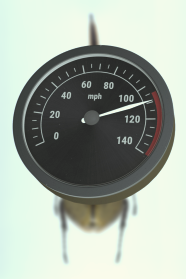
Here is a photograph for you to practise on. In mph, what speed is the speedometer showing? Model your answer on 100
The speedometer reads 110
